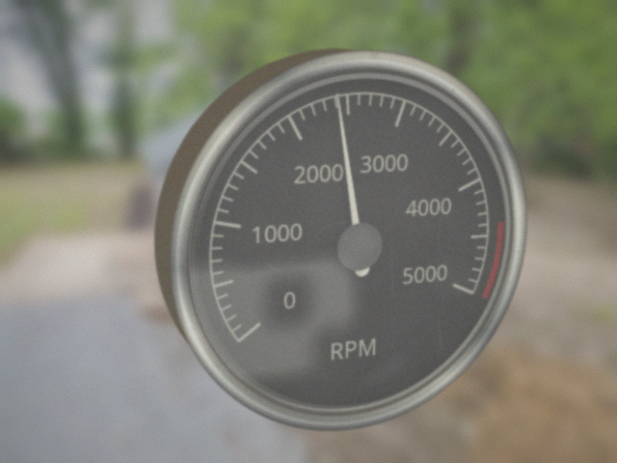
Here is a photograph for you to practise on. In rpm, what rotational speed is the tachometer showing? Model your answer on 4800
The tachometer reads 2400
